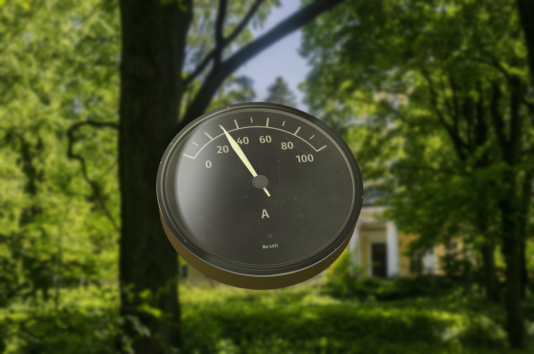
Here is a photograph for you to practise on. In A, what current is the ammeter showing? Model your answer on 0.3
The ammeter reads 30
